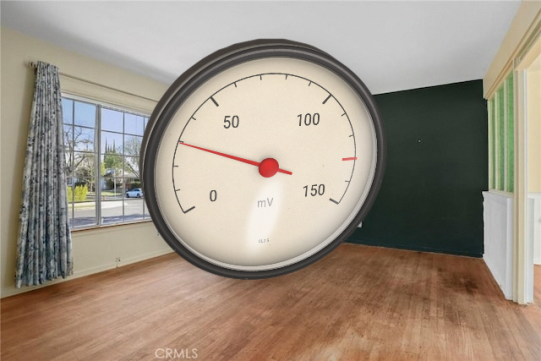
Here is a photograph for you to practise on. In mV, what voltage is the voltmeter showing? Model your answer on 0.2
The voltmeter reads 30
